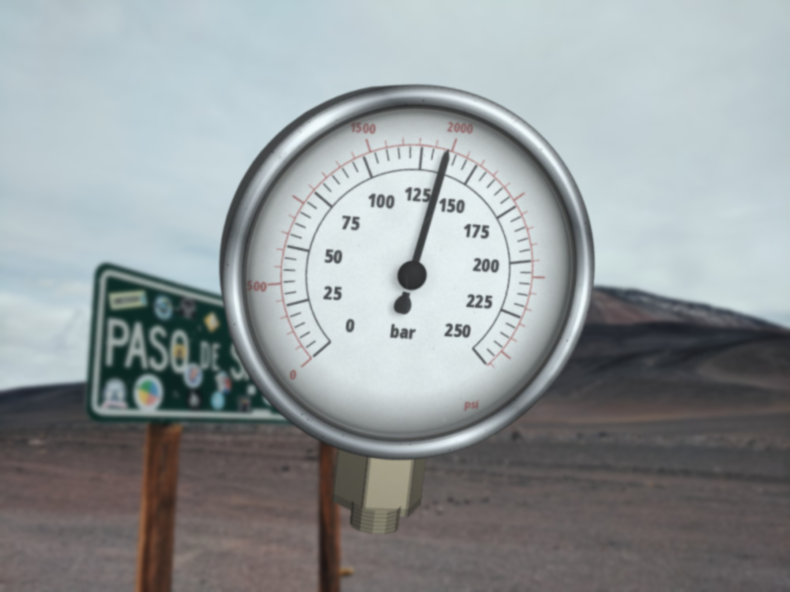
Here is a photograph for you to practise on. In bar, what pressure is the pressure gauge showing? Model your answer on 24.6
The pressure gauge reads 135
